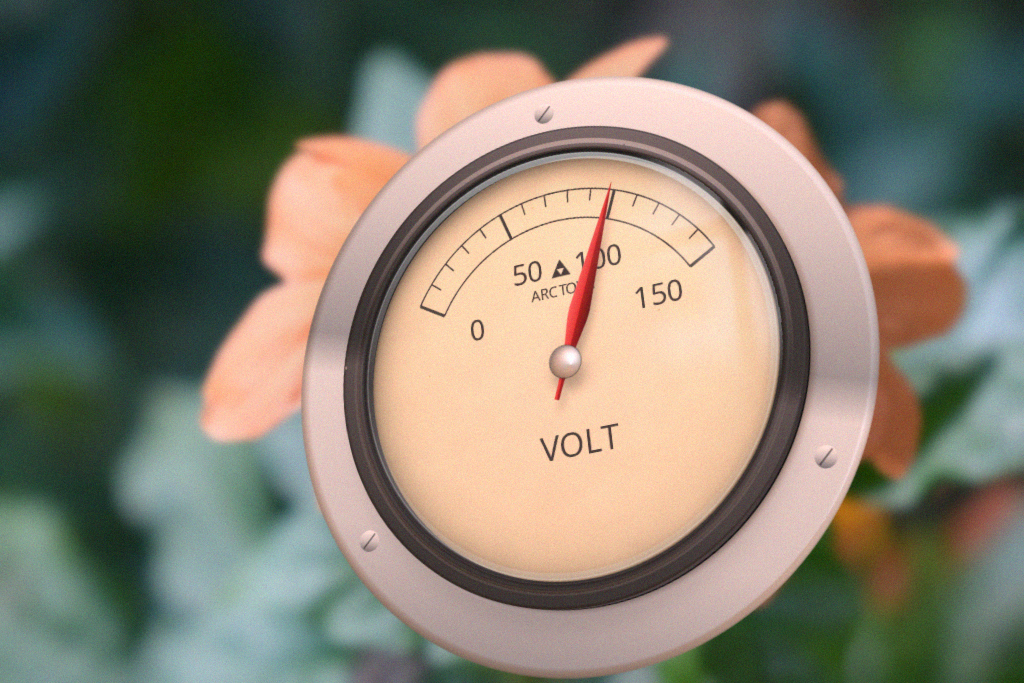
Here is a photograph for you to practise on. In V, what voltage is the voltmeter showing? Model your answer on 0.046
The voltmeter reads 100
